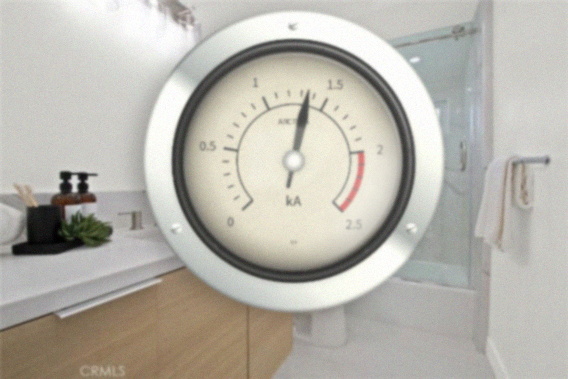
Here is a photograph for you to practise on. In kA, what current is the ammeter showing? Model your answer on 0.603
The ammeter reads 1.35
